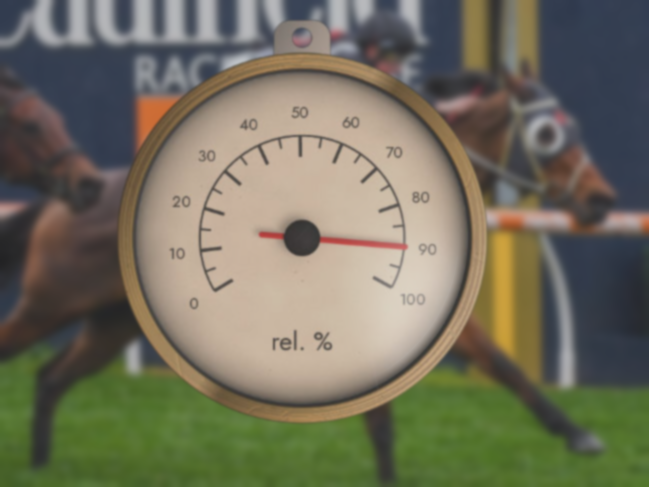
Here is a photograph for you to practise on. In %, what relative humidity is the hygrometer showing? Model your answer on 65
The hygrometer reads 90
